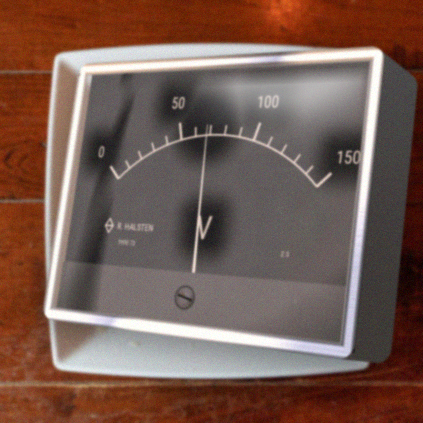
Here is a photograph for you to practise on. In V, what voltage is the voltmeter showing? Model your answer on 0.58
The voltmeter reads 70
